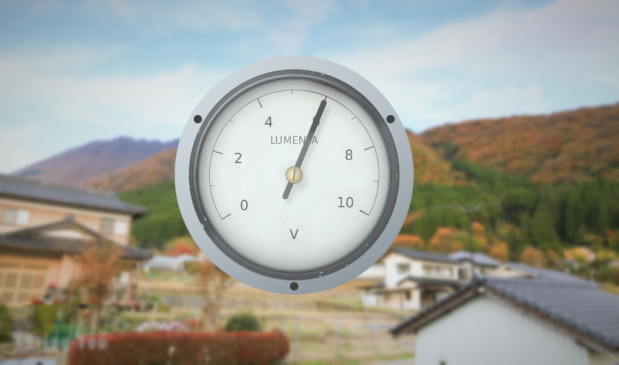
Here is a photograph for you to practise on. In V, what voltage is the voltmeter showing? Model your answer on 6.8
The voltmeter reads 6
